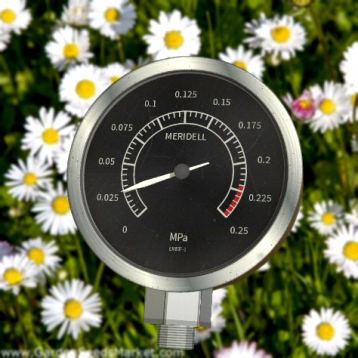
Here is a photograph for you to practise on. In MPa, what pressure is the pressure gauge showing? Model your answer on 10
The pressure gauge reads 0.025
